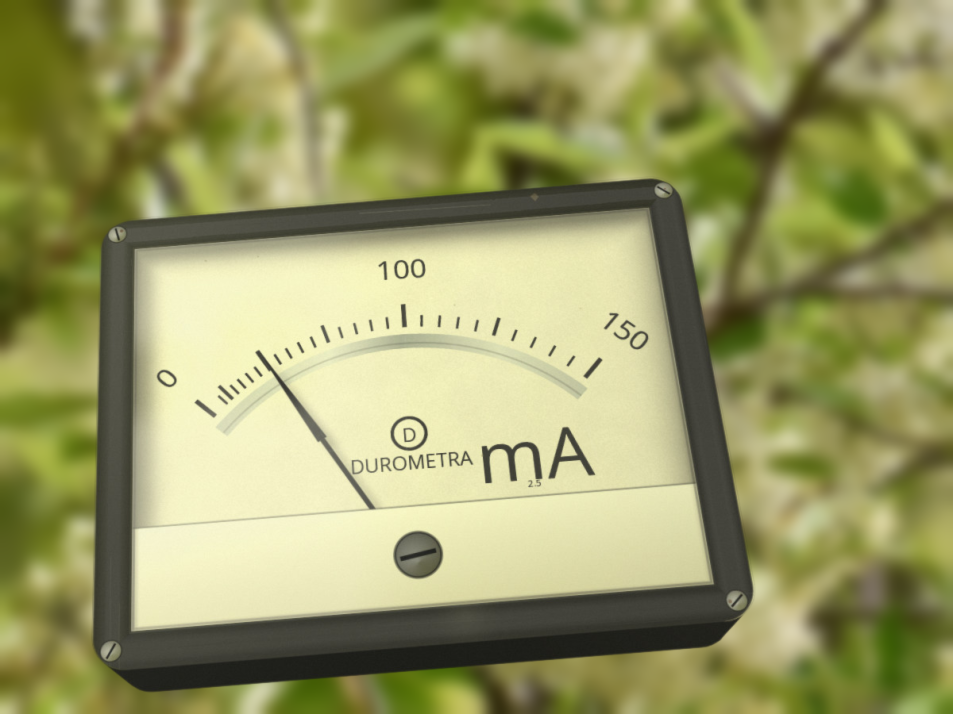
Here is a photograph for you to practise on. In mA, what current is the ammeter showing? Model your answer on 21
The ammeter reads 50
